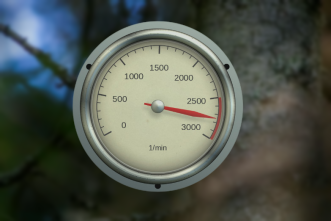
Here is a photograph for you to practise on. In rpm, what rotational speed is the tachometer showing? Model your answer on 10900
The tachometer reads 2750
